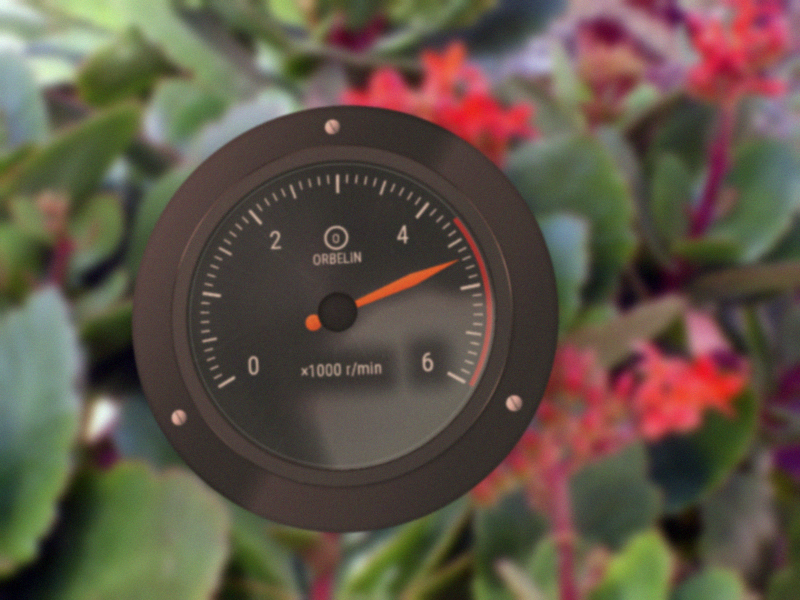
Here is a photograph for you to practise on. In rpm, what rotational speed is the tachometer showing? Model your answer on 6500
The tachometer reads 4700
